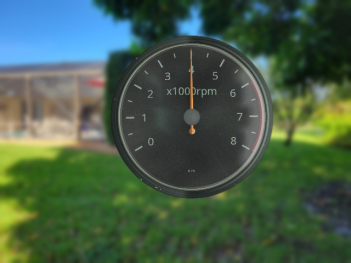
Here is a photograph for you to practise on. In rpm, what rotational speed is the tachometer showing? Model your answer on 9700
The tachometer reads 4000
